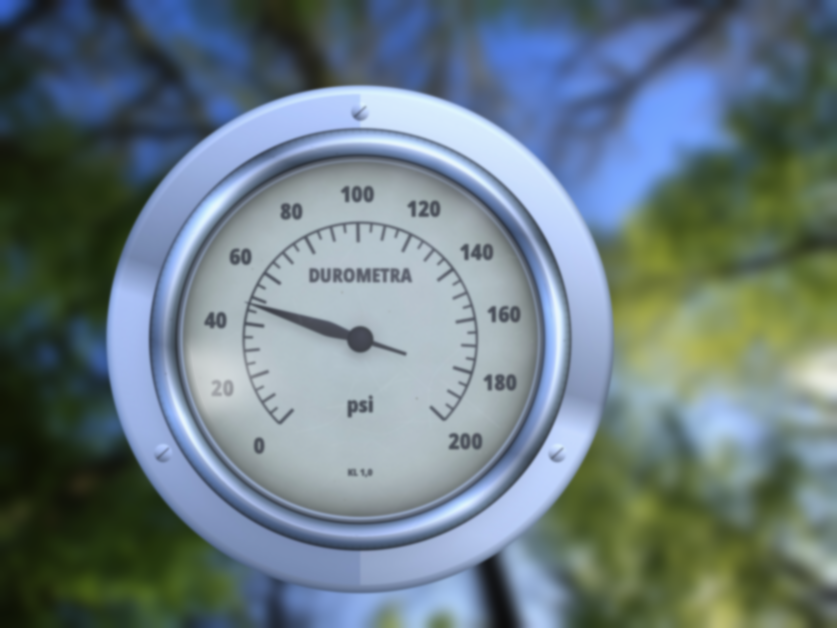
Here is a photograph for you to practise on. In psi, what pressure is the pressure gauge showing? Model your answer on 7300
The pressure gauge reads 47.5
